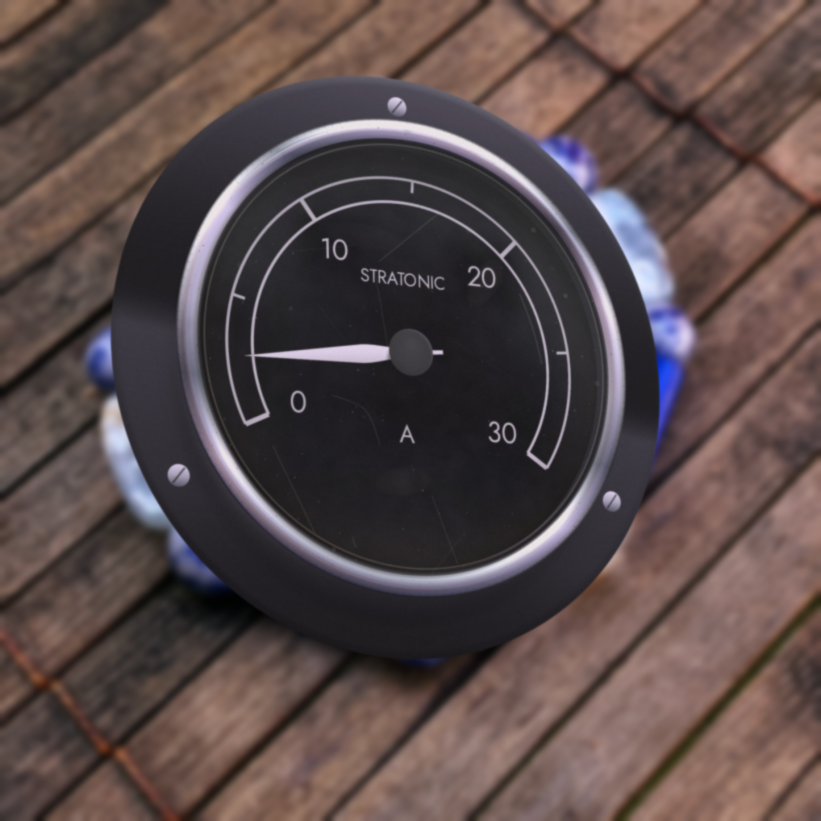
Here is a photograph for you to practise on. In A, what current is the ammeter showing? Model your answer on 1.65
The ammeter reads 2.5
